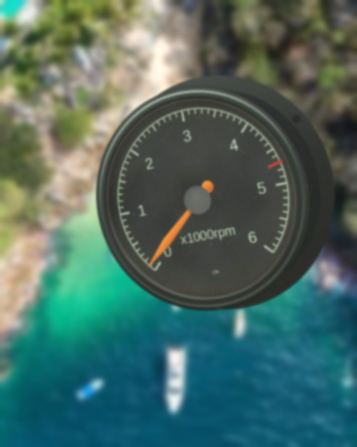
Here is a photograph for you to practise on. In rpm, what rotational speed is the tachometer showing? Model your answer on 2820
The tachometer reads 100
